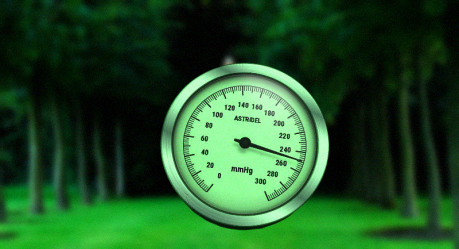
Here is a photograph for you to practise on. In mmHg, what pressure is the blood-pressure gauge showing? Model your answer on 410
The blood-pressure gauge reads 250
